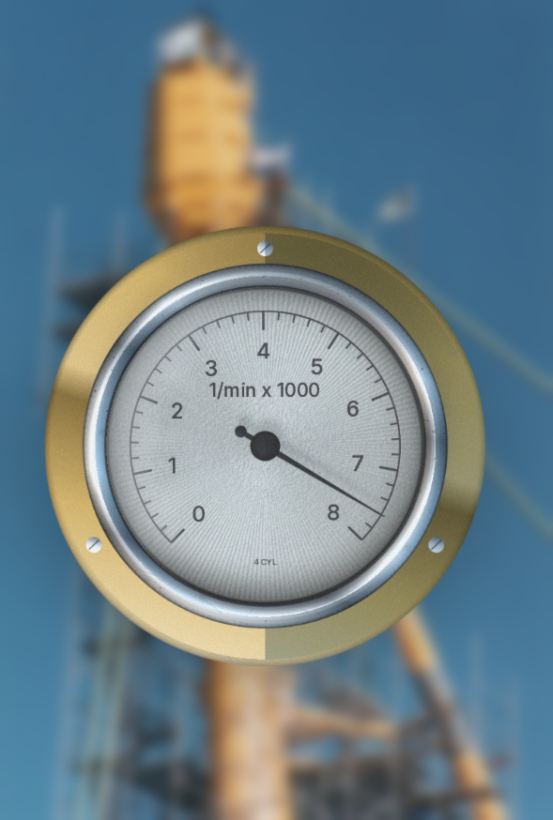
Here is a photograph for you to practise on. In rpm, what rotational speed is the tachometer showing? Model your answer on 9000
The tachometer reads 7600
